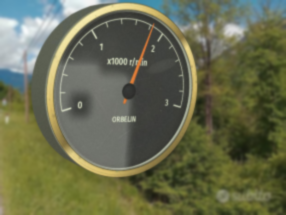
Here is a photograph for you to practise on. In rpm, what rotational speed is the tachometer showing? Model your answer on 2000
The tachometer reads 1800
